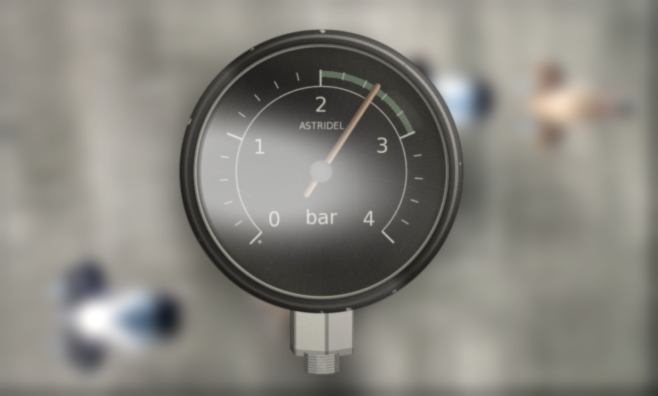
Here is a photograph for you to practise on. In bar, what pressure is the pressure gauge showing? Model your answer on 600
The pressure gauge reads 2.5
